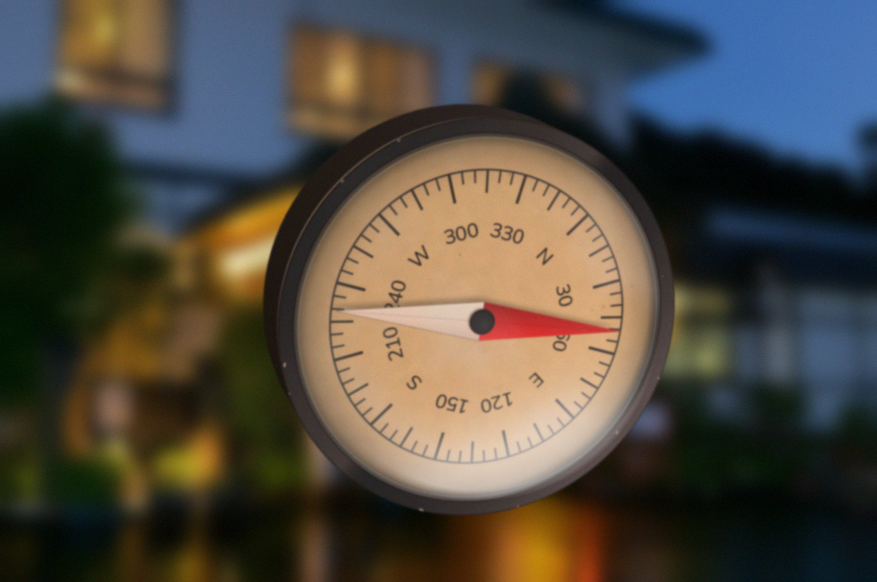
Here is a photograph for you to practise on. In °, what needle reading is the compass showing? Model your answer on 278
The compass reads 50
